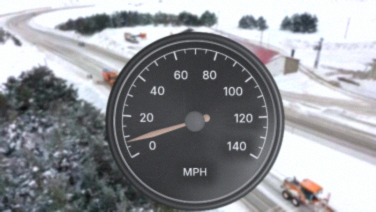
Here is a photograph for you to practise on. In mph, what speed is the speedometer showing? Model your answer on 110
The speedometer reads 7.5
